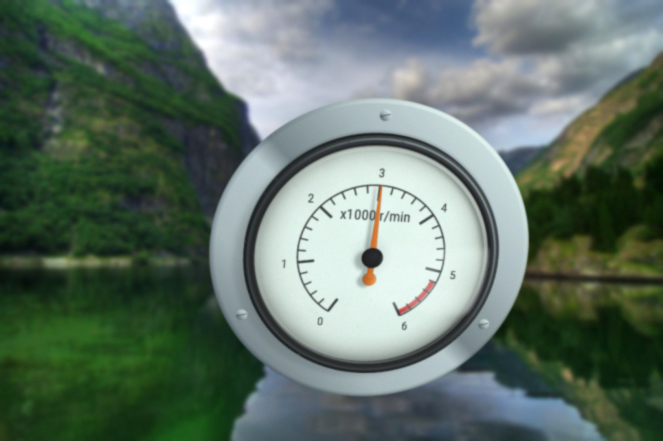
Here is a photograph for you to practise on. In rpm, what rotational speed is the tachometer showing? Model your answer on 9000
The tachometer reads 3000
